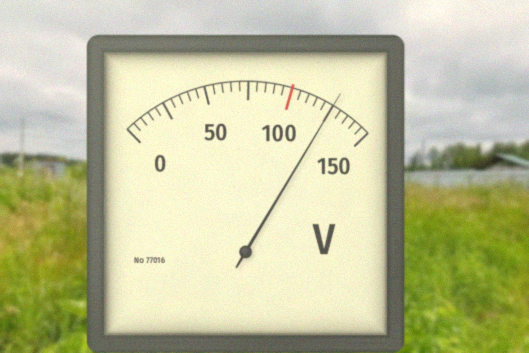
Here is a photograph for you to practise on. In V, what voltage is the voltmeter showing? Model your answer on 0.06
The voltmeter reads 125
